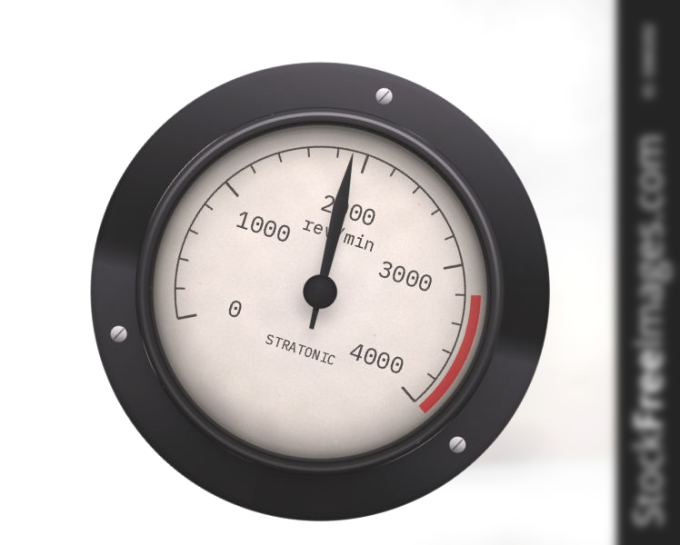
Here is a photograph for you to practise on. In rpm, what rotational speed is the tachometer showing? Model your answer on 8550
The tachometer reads 1900
